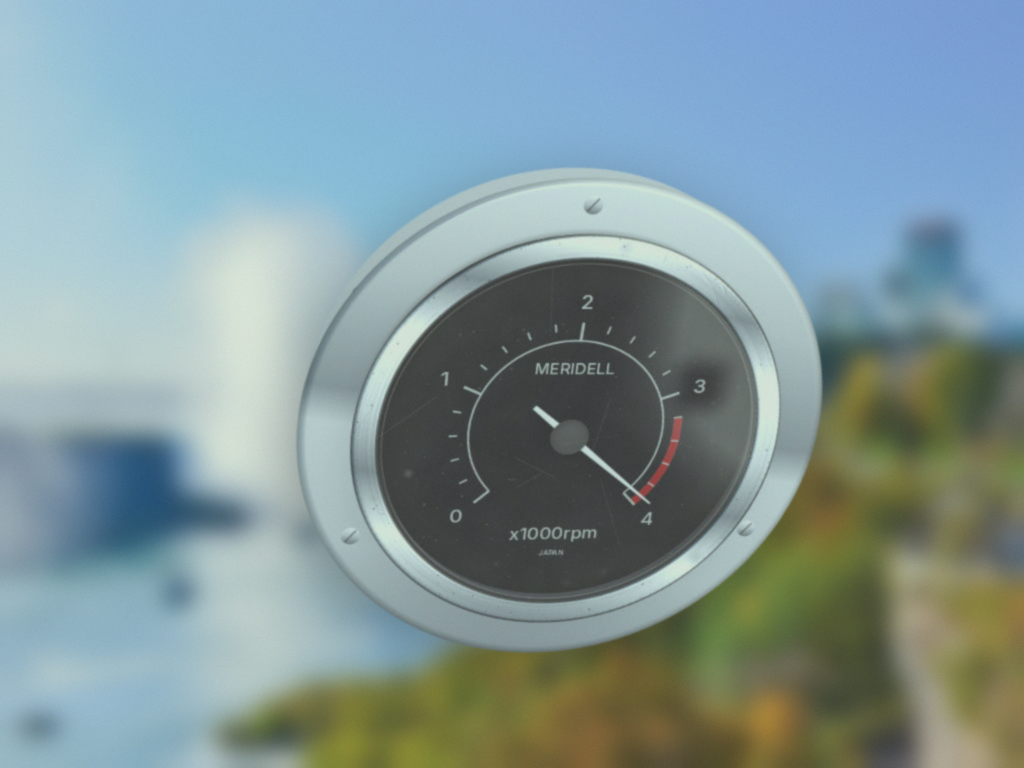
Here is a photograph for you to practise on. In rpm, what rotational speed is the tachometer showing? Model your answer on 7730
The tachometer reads 3900
